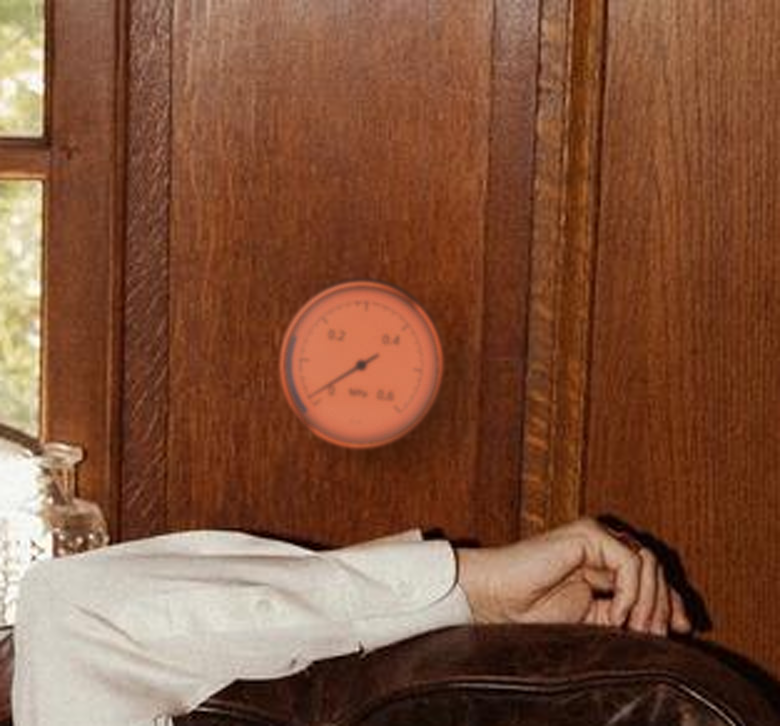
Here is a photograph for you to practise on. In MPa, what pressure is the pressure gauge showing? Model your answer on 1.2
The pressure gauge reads 0.02
